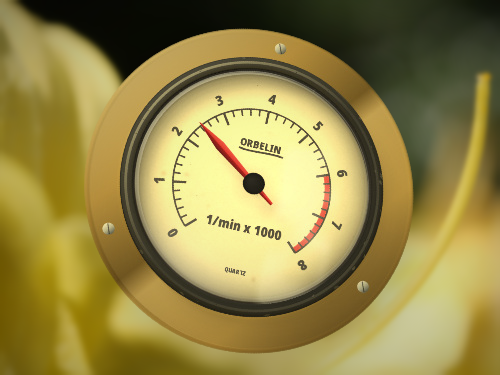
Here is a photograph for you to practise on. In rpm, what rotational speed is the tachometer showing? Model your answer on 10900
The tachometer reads 2400
